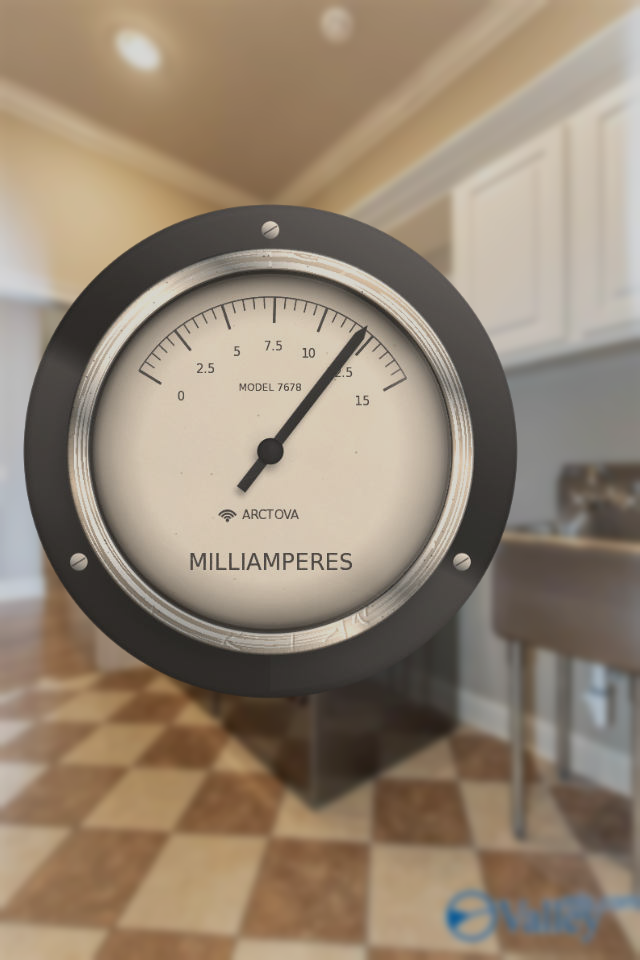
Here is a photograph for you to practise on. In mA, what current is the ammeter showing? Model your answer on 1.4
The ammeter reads 12
